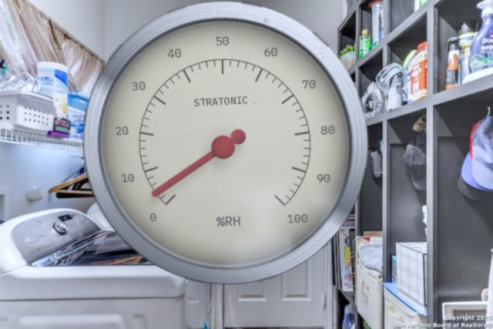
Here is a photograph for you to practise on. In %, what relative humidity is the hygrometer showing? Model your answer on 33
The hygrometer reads 4
